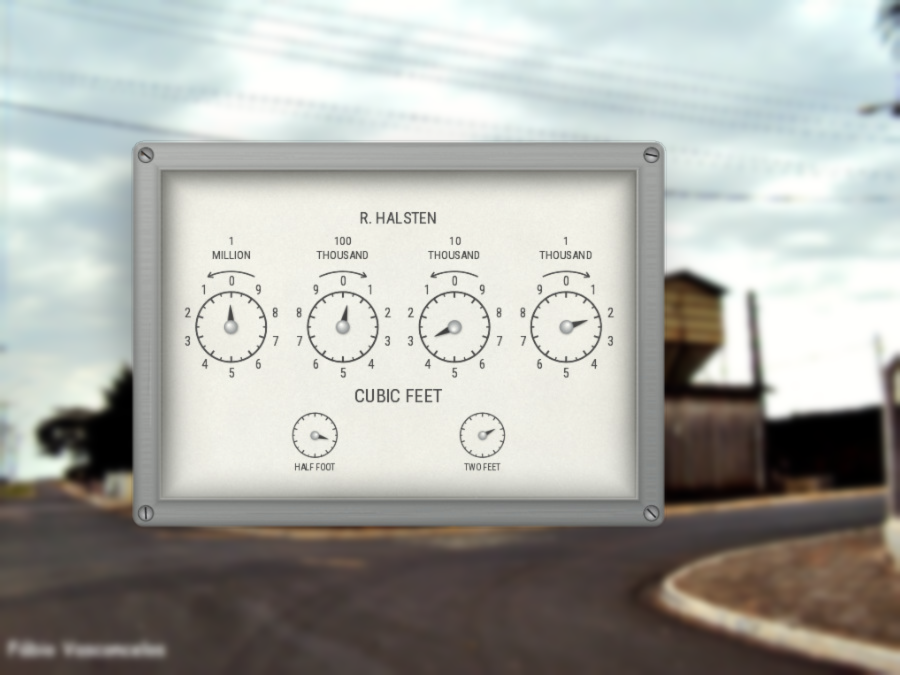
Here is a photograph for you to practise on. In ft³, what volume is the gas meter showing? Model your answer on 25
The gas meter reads 3200
